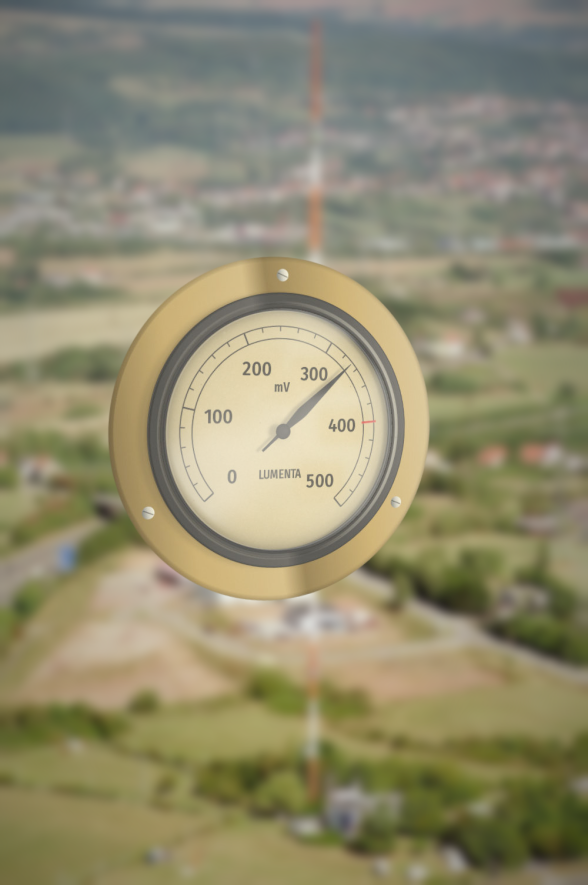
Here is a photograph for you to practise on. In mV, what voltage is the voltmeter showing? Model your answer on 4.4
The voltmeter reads 330
